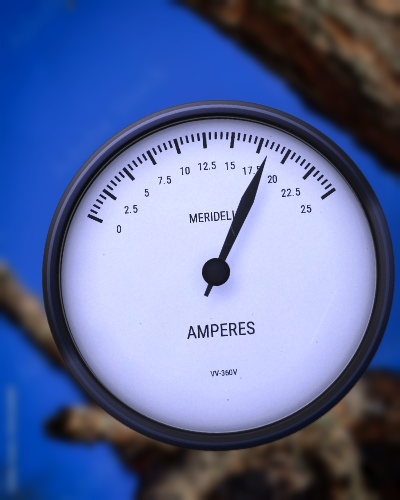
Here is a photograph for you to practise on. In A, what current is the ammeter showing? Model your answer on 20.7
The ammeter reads 18.5
